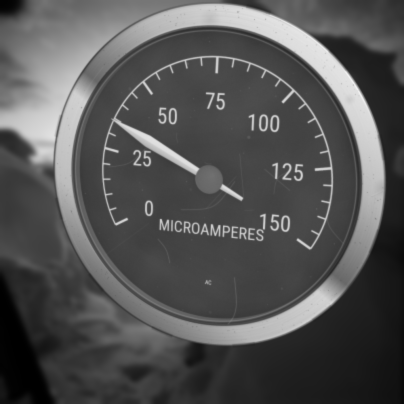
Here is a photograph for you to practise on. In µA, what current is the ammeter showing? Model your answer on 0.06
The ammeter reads 35
